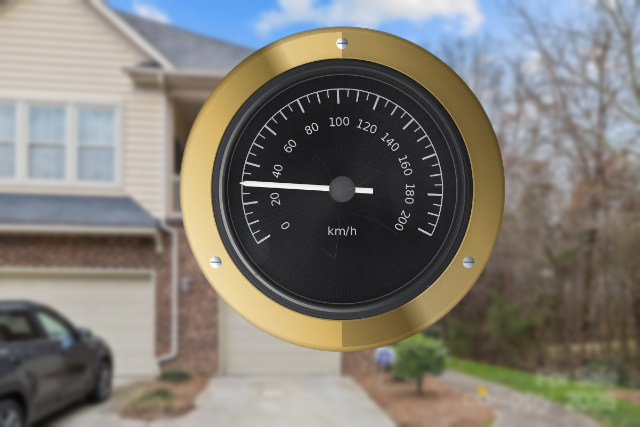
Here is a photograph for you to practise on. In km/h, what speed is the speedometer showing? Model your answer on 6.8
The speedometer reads 30
